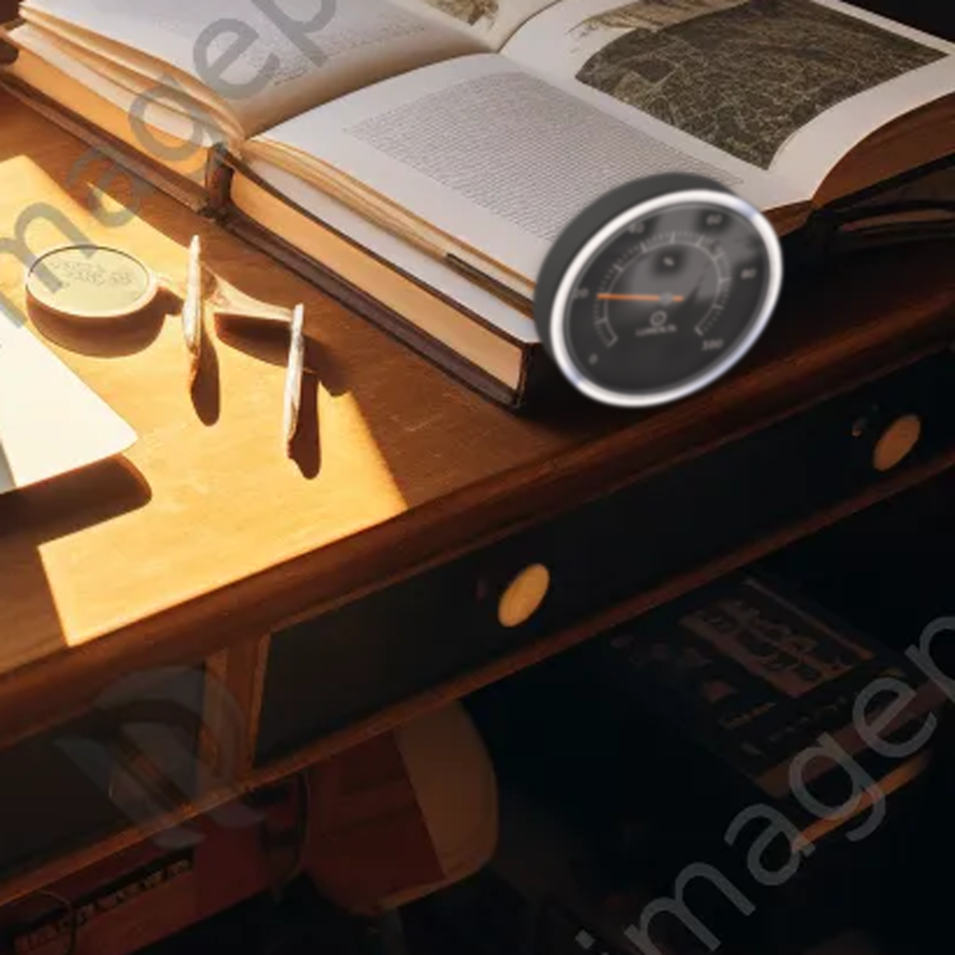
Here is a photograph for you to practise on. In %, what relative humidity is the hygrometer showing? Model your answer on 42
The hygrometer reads 20
